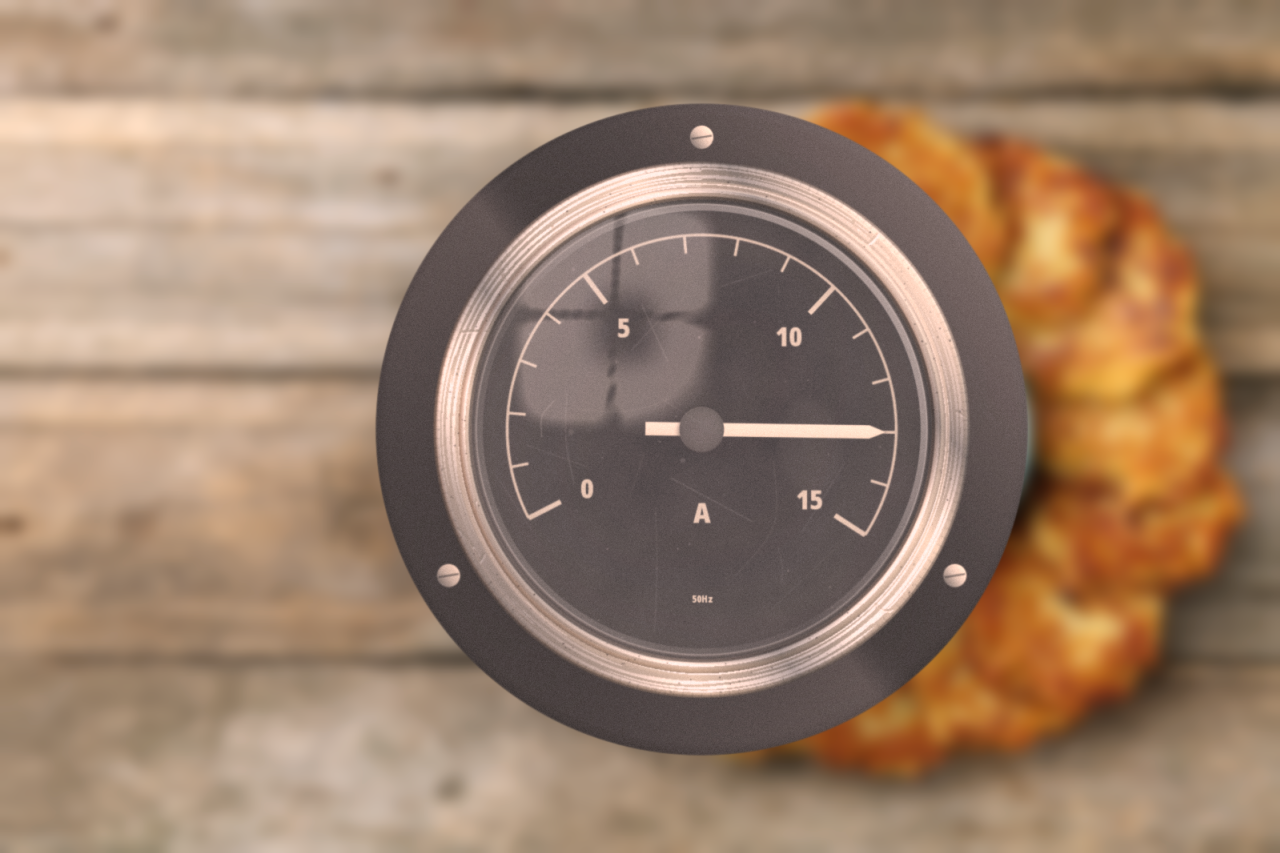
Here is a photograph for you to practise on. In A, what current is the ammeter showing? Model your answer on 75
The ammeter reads 13
